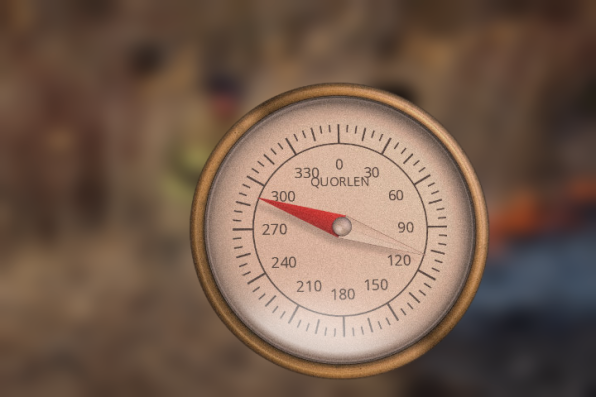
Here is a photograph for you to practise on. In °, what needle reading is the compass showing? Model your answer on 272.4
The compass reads 290
